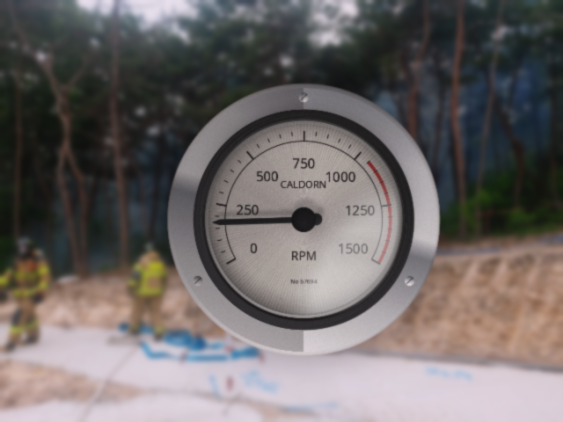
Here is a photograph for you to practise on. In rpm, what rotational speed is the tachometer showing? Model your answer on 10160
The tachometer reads 175
